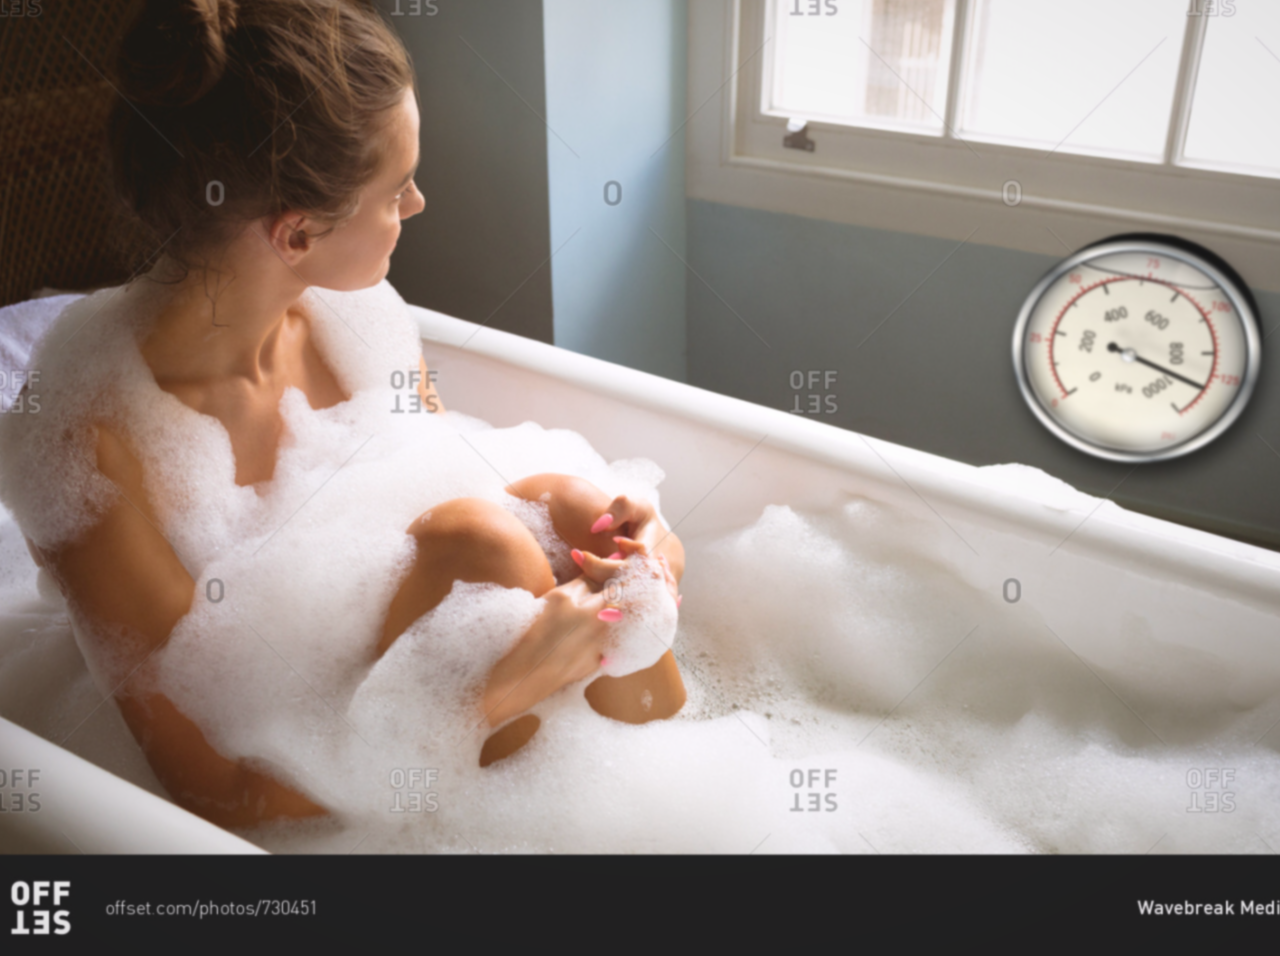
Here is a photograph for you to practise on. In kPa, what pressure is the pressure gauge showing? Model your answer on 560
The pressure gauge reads 900
